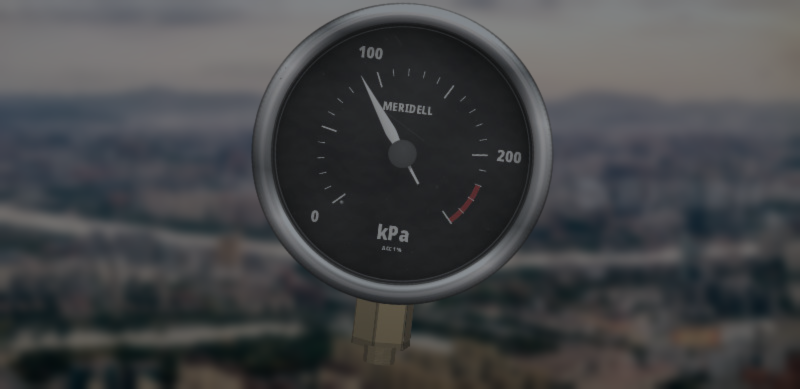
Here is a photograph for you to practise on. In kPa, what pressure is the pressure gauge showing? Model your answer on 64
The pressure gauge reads 90
